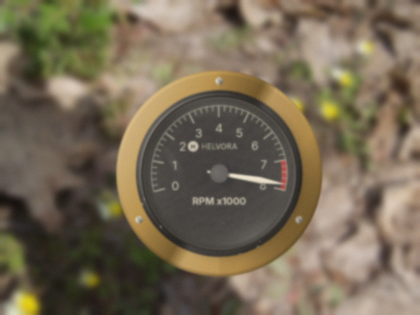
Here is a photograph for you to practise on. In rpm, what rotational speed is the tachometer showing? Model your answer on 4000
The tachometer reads 7800
